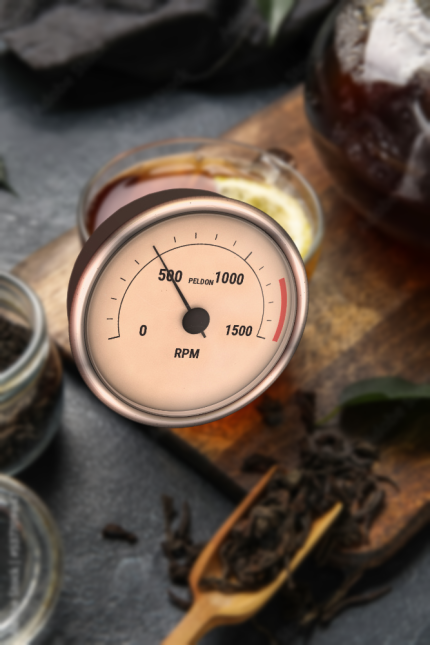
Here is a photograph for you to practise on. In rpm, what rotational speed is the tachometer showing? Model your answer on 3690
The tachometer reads 500
